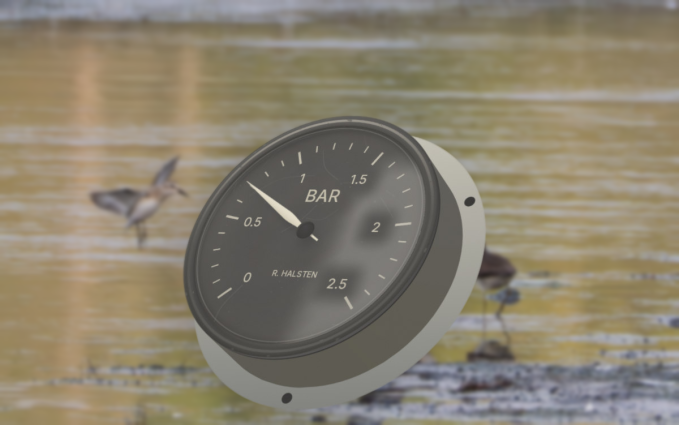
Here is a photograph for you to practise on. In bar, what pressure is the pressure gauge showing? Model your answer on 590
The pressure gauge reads 0.7
